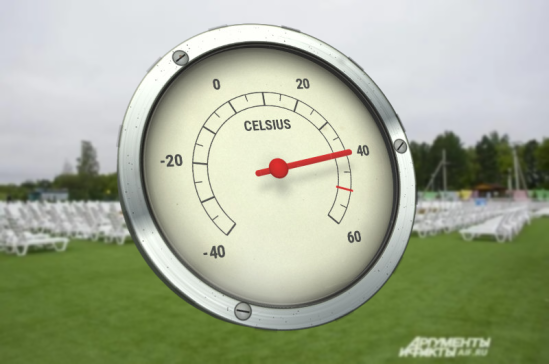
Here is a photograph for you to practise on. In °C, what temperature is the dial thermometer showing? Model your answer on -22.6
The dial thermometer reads 40
